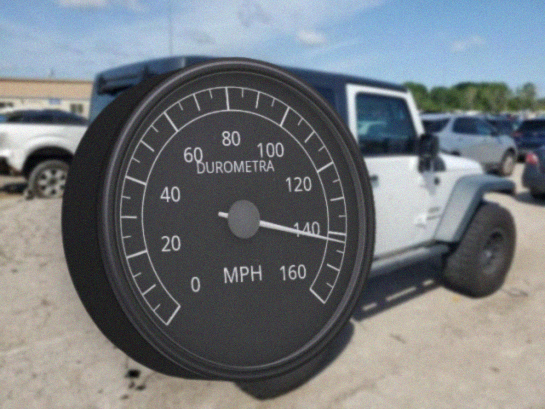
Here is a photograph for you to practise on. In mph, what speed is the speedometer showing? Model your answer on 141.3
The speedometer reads 142.5
